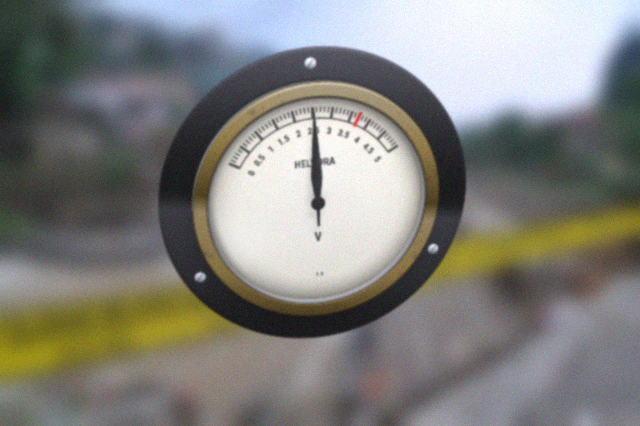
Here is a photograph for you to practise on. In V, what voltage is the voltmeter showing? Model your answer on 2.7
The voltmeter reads 2.5
